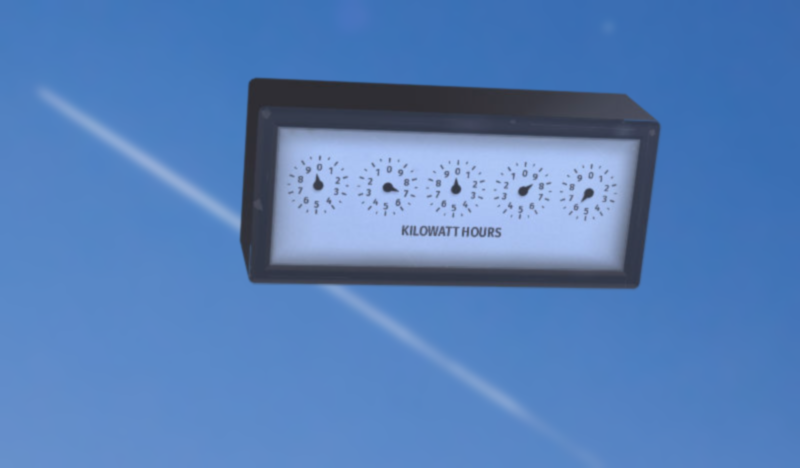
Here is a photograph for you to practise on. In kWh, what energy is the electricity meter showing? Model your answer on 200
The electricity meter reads 96986
